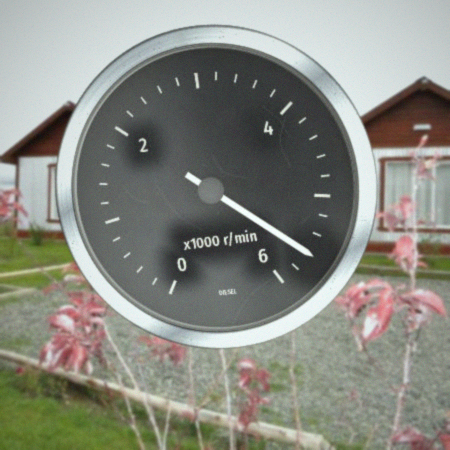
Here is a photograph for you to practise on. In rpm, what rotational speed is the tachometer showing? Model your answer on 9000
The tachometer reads 5600
